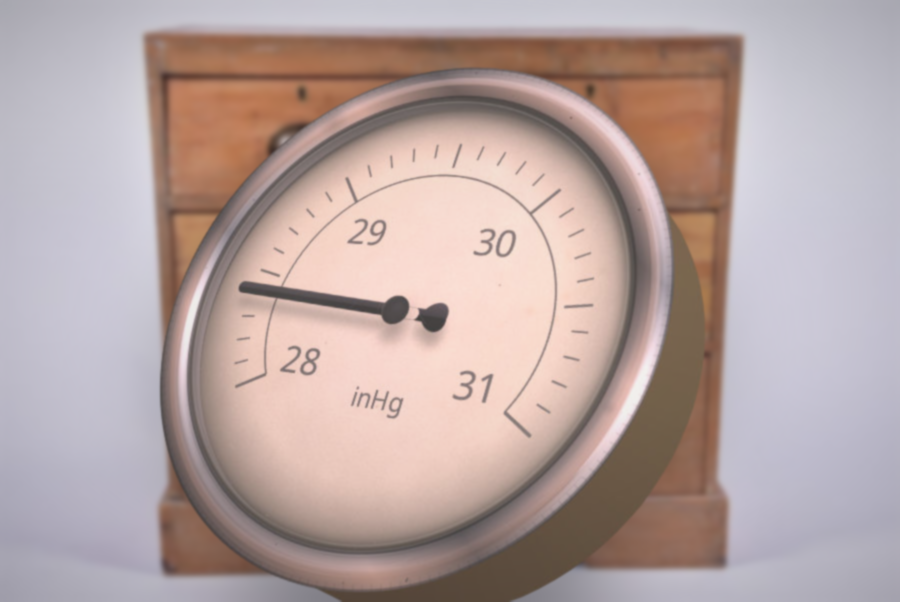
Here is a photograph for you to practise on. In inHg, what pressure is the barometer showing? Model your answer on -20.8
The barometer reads 28.4
